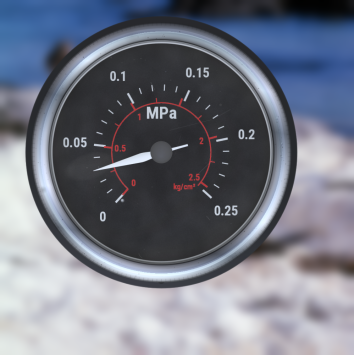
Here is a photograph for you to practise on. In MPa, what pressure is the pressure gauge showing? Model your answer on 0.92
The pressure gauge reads 0.03
